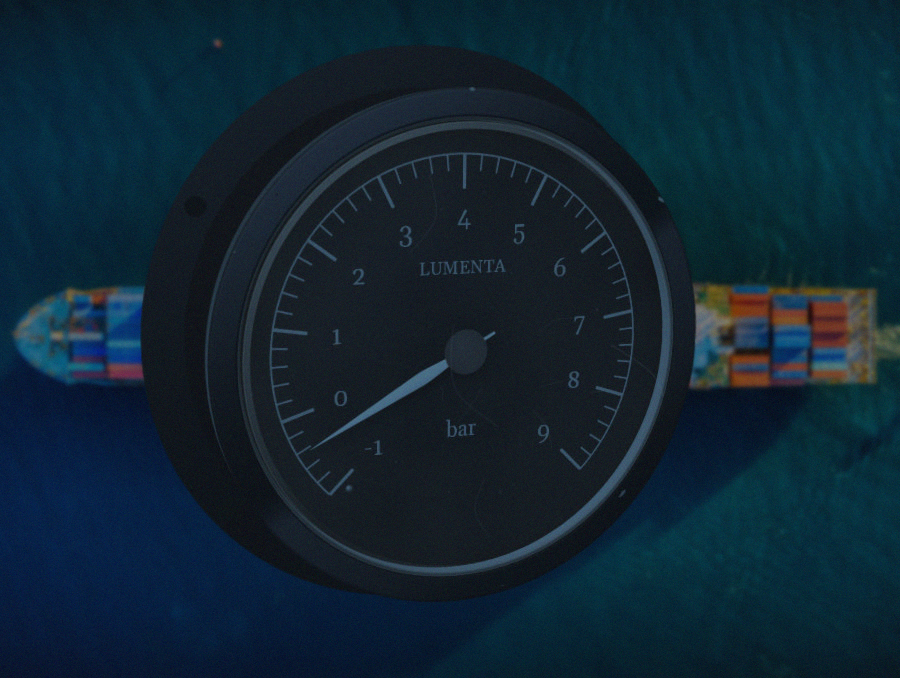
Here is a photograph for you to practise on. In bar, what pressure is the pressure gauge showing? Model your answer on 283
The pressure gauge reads -0.4
